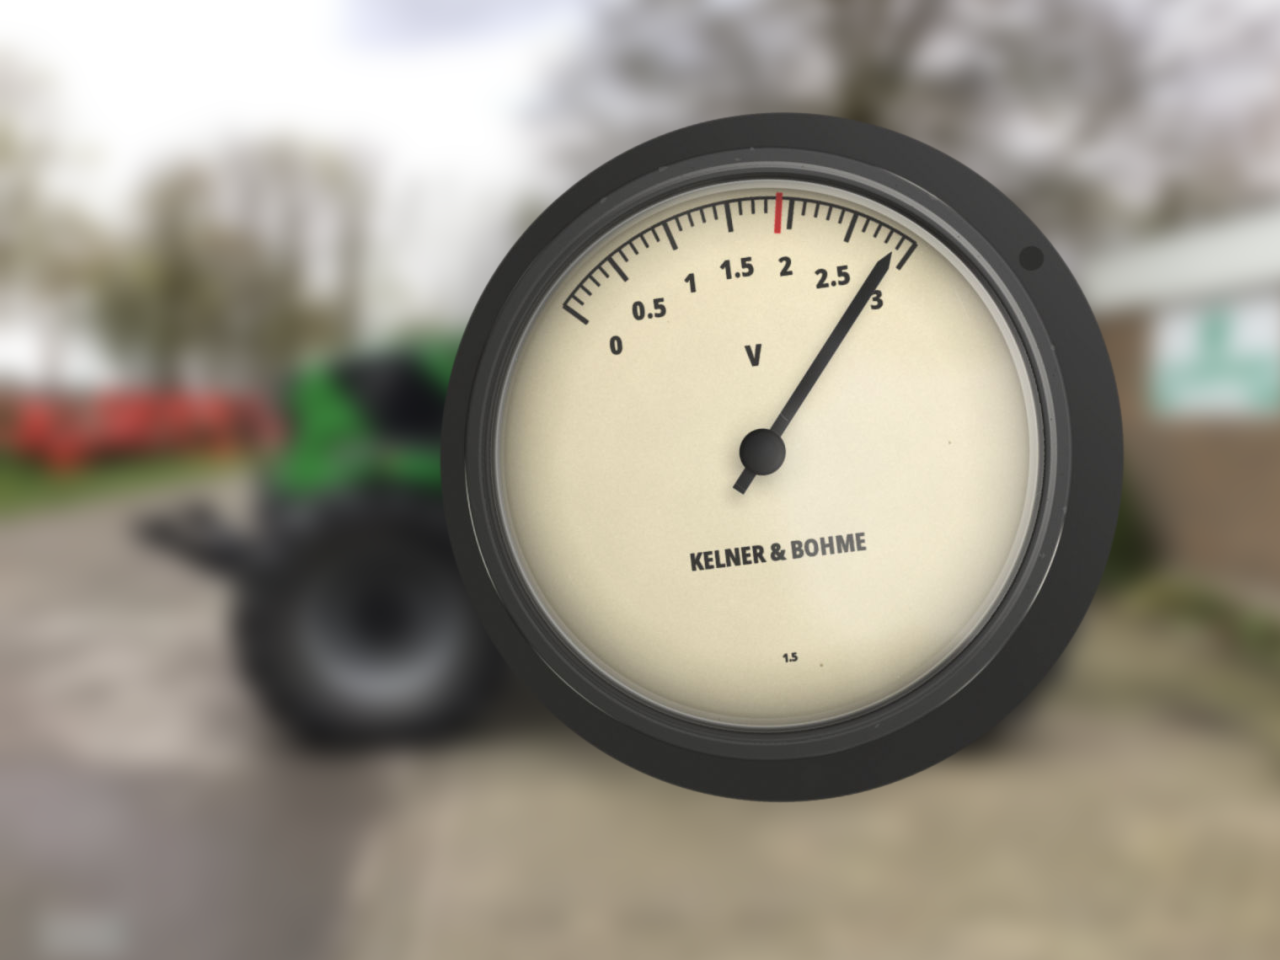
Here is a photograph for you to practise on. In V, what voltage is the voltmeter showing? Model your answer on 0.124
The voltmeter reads 2.9
